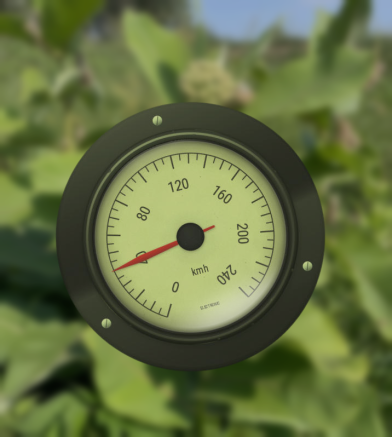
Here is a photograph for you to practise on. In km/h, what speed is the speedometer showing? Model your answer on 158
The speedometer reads 40
